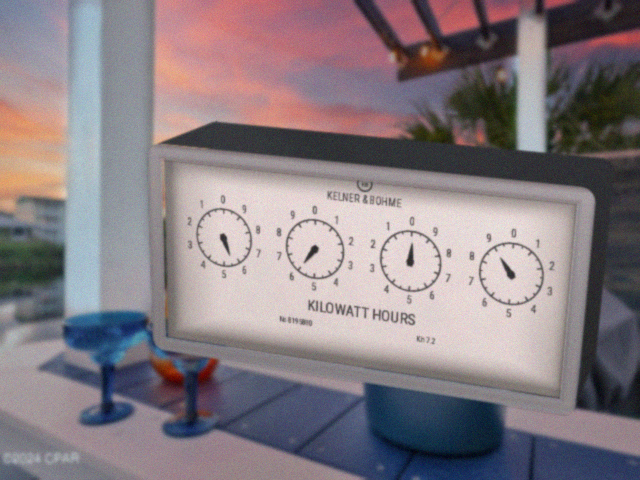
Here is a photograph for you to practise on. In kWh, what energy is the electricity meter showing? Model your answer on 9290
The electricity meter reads 5599
